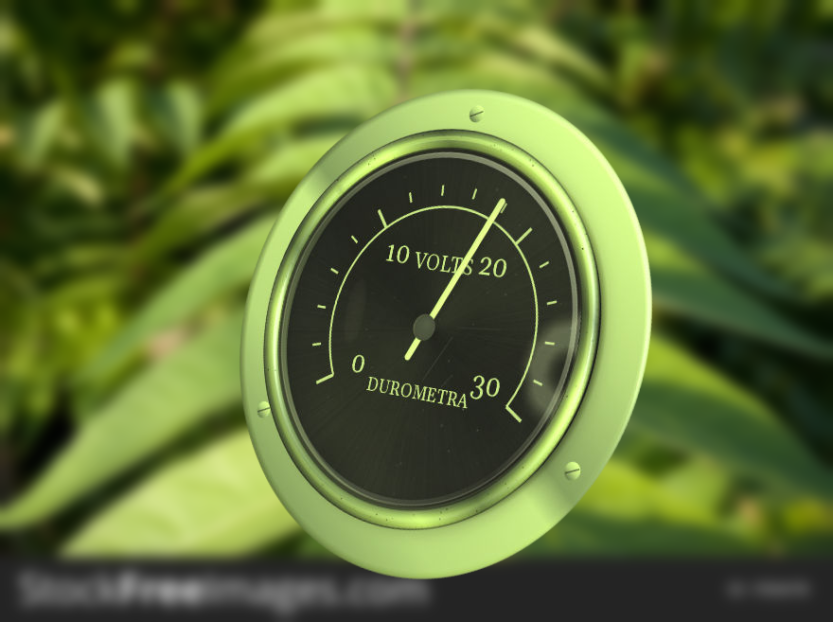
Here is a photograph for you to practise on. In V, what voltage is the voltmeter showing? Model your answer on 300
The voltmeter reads 18
